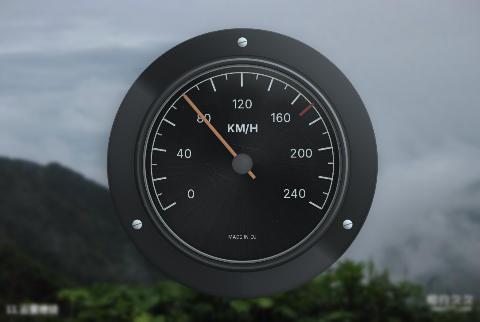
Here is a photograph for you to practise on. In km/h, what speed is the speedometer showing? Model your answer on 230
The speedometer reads 80
